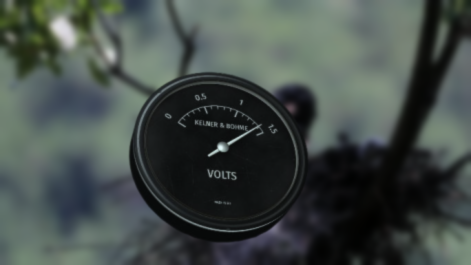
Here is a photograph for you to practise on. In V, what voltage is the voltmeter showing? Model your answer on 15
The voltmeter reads 1.4
